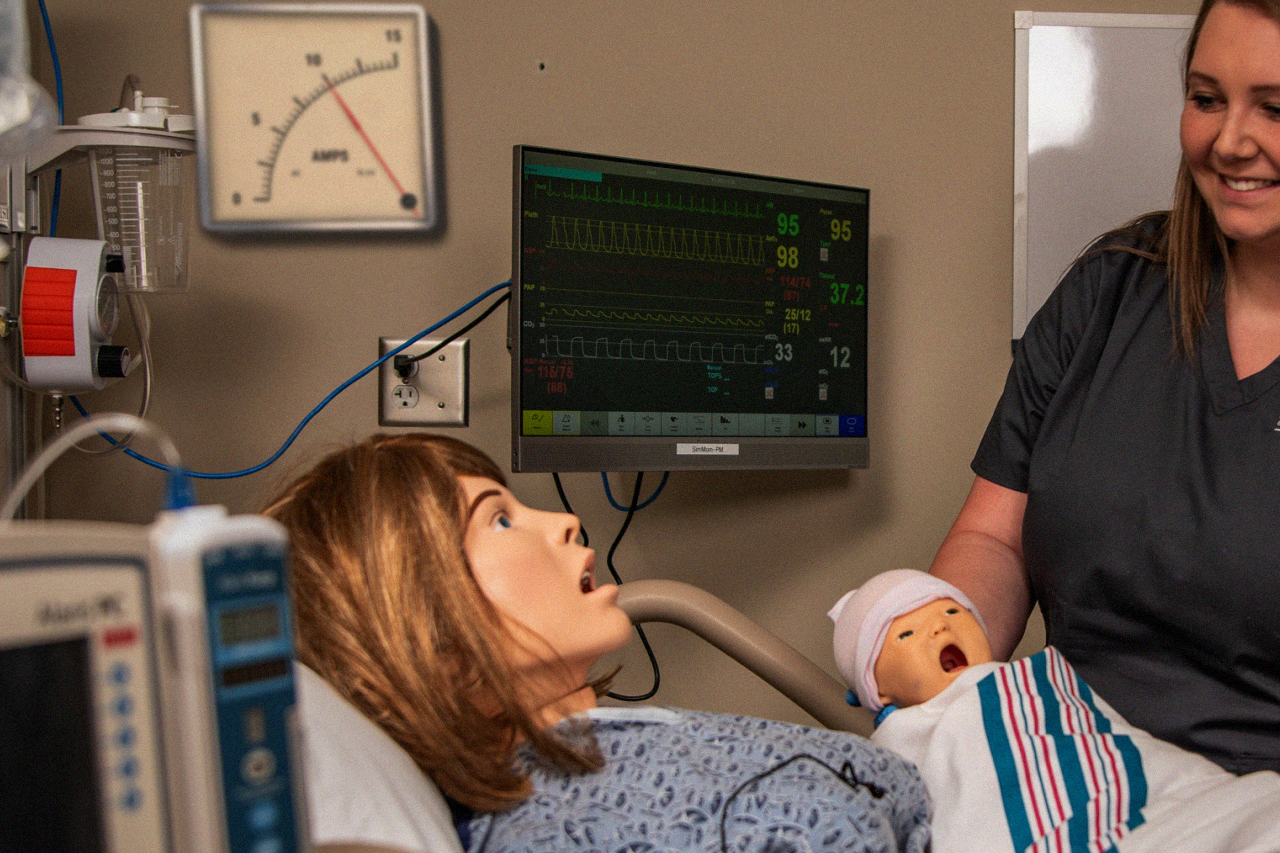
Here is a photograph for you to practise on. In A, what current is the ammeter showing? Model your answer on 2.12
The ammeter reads 10
